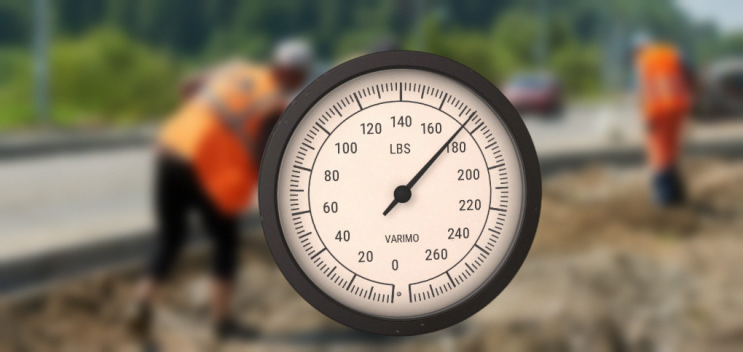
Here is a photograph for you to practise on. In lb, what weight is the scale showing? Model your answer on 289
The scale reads 174
